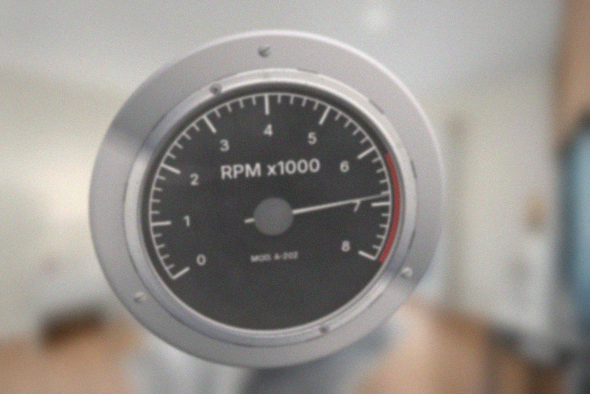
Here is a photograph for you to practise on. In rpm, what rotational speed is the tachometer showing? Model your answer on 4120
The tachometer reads 6800
